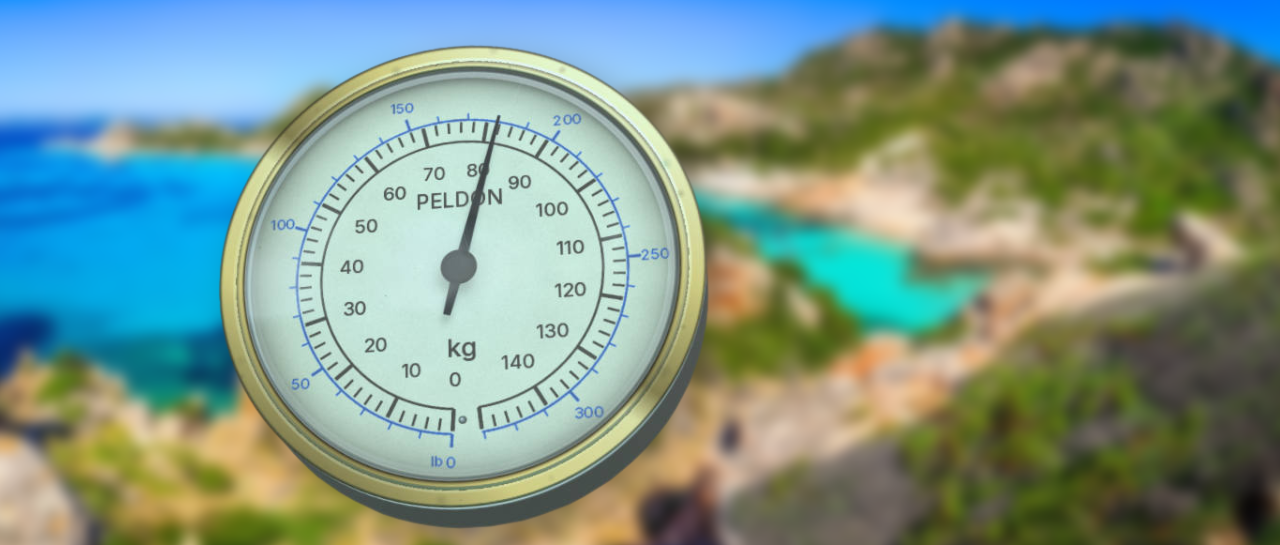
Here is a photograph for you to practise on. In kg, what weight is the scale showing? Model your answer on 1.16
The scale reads 82
